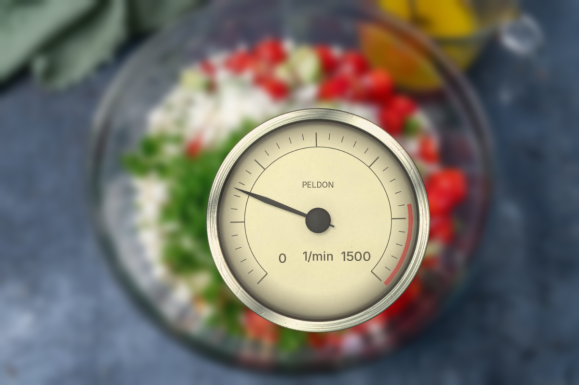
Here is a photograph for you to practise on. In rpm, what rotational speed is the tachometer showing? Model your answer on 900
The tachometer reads 375
